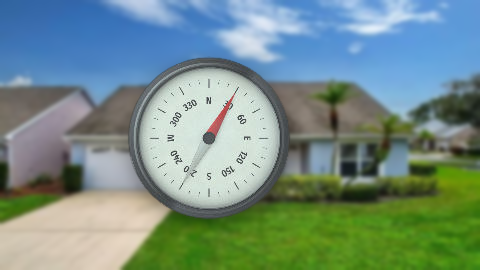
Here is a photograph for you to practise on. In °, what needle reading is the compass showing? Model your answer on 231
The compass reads 30
